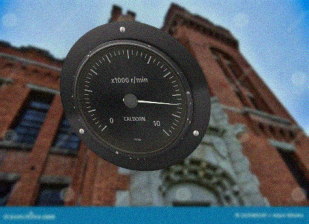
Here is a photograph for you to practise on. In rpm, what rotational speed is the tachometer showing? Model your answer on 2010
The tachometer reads 8400
